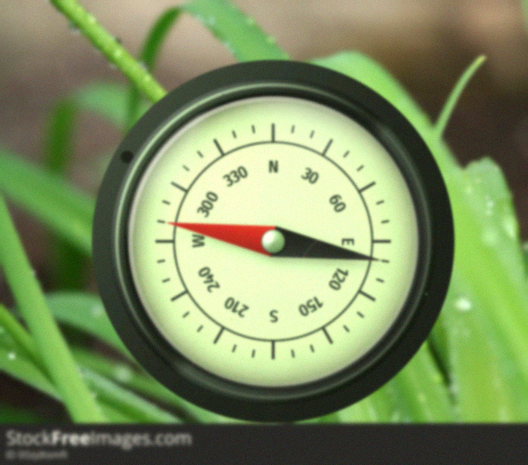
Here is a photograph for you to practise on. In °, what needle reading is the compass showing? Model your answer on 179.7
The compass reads 280
